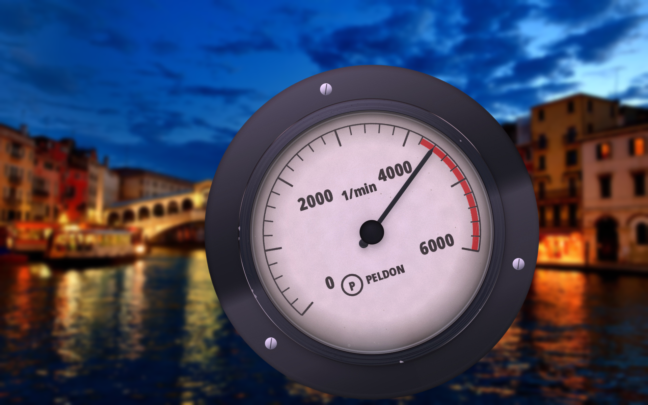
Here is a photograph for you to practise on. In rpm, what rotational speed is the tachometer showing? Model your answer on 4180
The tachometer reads 4400
